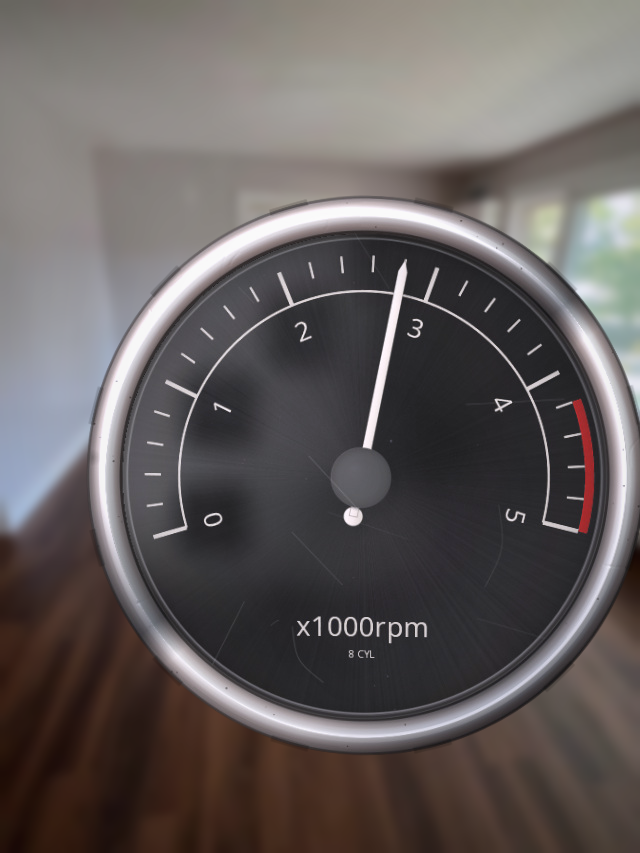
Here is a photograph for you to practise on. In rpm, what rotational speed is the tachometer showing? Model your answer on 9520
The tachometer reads 2800
